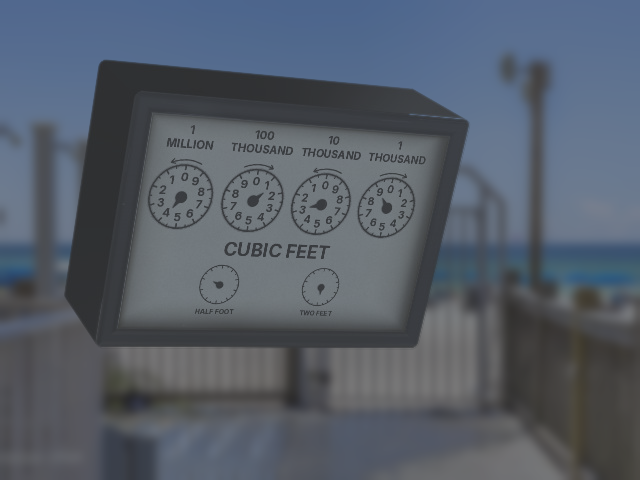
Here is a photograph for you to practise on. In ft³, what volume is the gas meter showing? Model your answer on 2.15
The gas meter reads 412900
